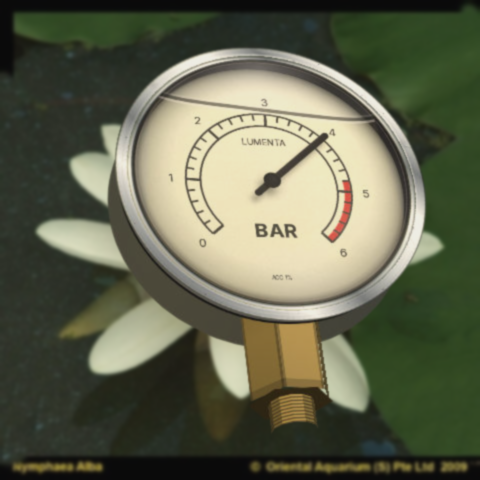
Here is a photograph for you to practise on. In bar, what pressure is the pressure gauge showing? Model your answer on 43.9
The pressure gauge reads 4
